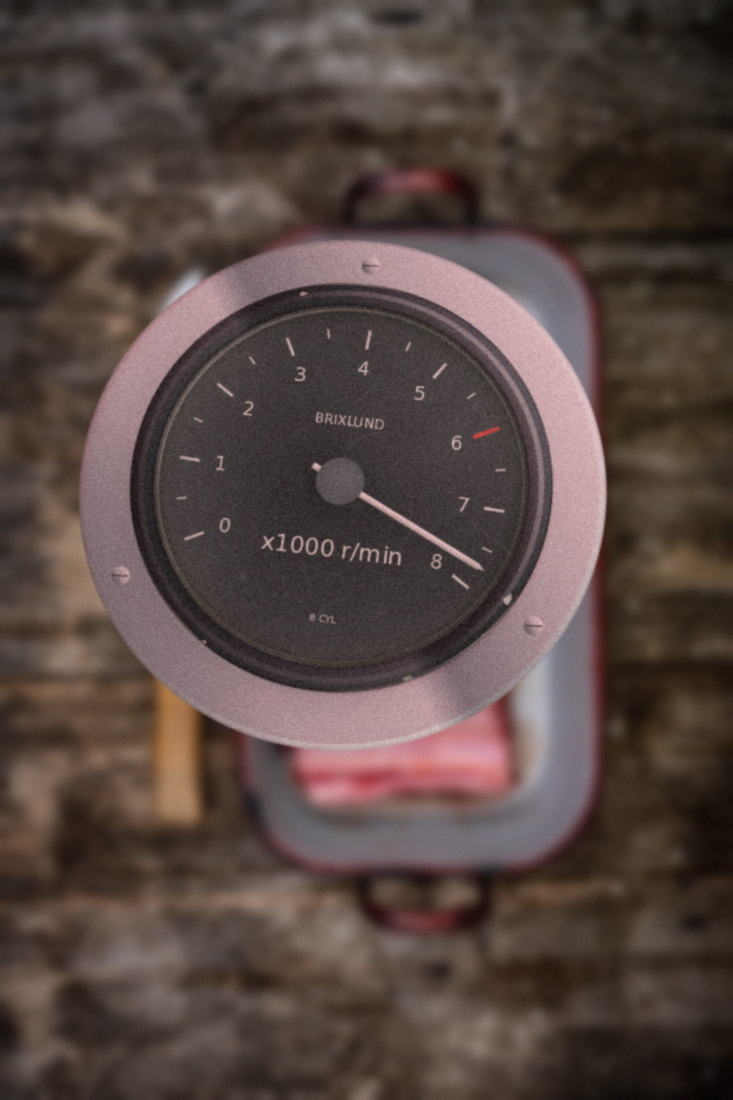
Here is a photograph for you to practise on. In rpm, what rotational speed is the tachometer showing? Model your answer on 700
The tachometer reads 7750
